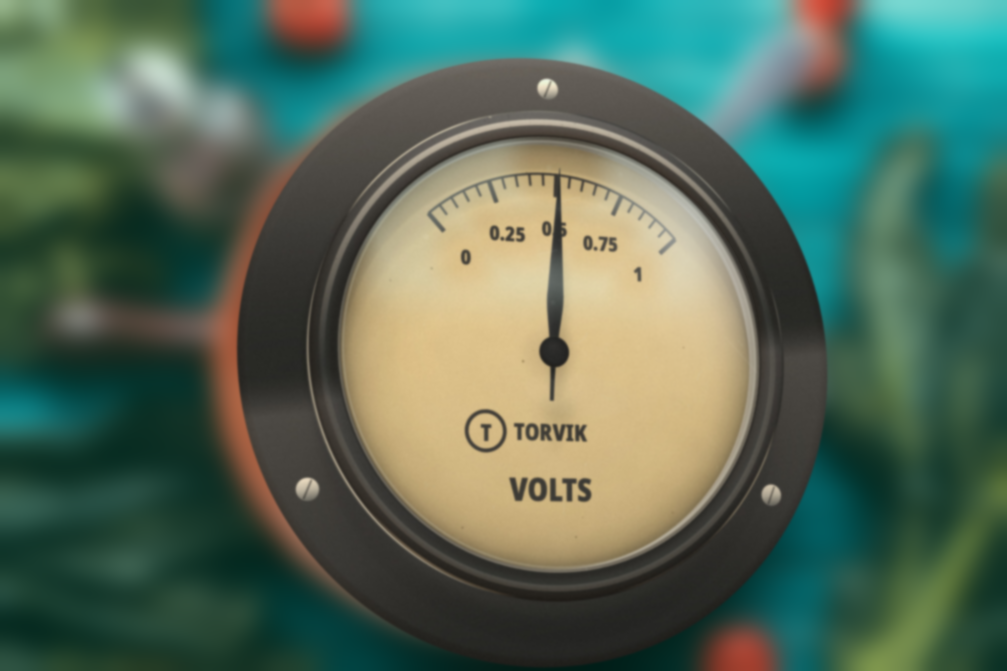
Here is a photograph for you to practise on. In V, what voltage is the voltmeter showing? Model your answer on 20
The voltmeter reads 0.5
